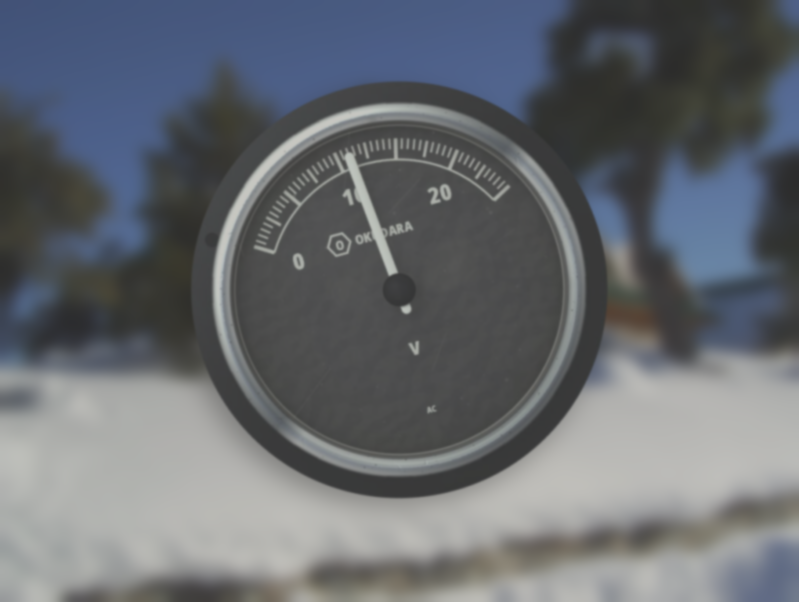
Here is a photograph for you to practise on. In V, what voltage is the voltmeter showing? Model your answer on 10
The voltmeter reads 11
